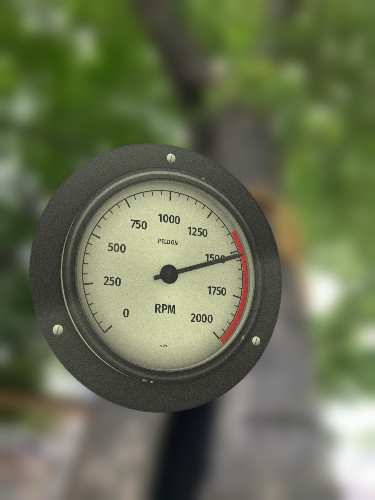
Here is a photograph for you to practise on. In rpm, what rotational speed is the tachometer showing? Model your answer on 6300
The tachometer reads 1525
